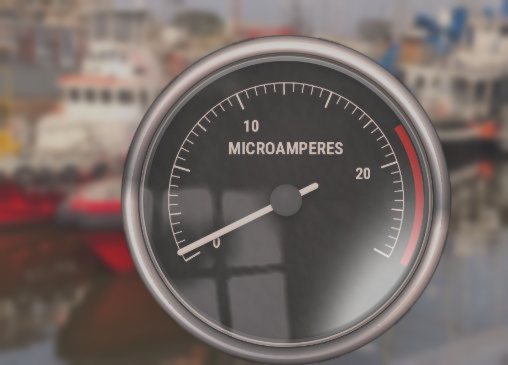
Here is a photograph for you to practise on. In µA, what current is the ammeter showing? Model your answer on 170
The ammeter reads 0.5
